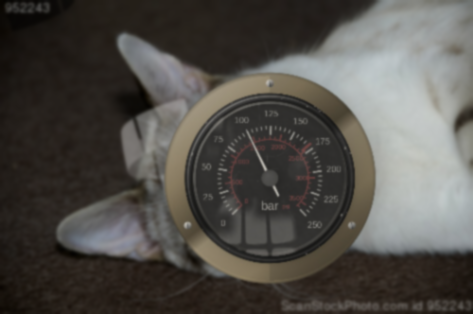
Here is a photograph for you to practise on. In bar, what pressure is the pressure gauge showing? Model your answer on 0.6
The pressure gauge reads 100
